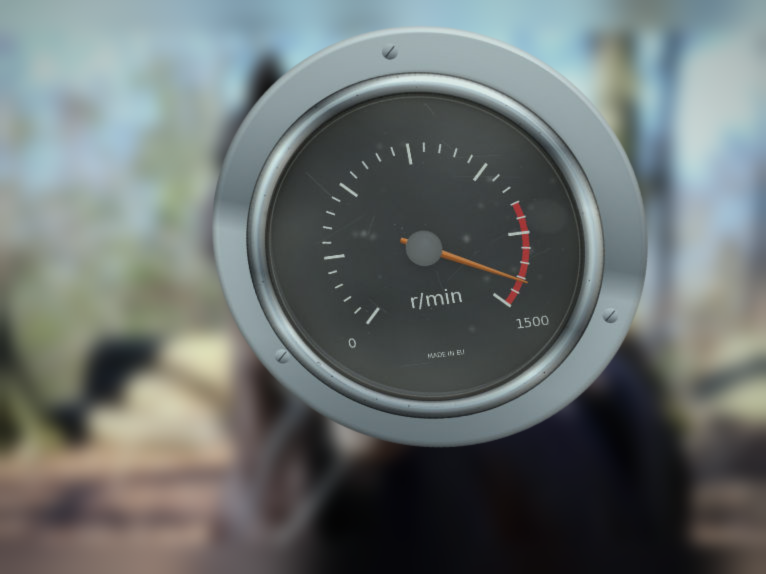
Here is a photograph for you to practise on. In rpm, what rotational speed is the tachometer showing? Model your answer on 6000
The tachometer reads 1400
